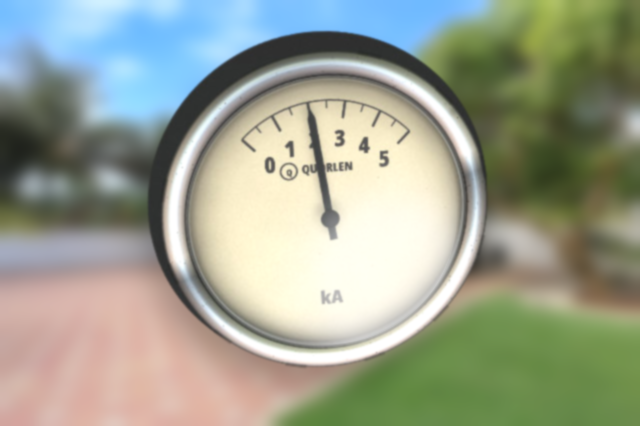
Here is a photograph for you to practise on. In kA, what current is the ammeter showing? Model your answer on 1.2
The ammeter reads 2
